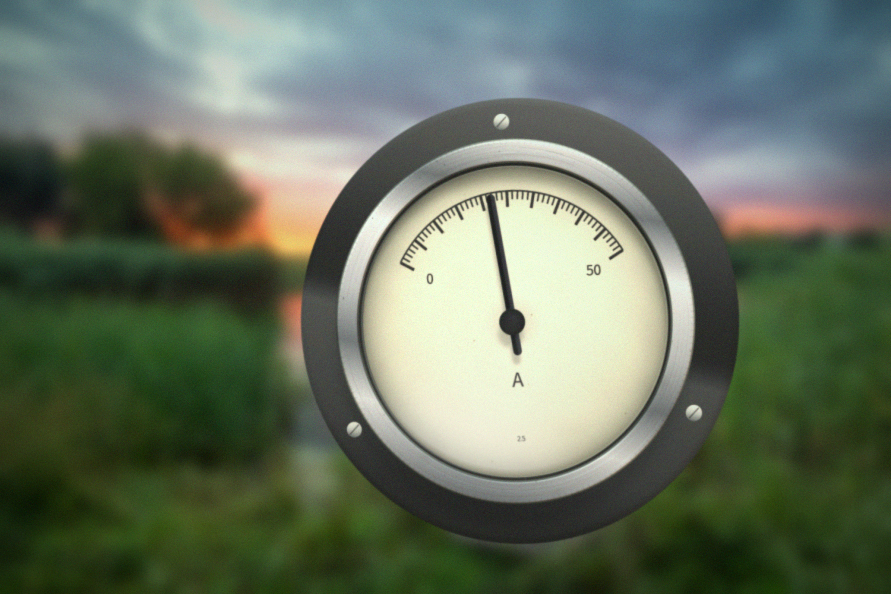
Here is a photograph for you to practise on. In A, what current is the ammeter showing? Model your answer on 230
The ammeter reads 22
